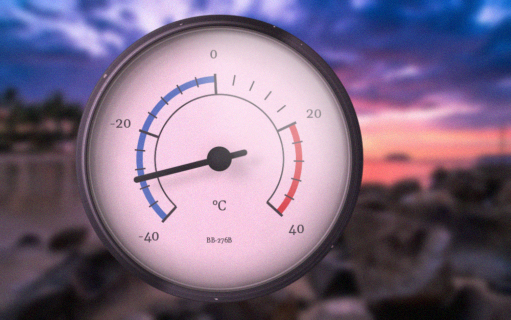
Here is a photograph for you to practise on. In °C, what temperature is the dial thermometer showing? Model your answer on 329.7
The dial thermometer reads -30
